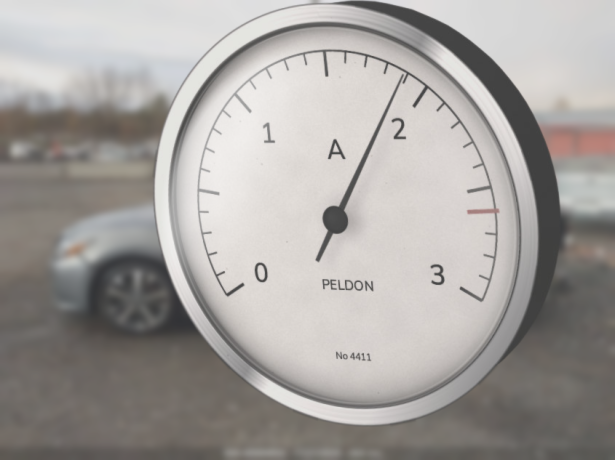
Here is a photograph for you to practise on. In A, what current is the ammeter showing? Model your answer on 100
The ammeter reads 1.9
